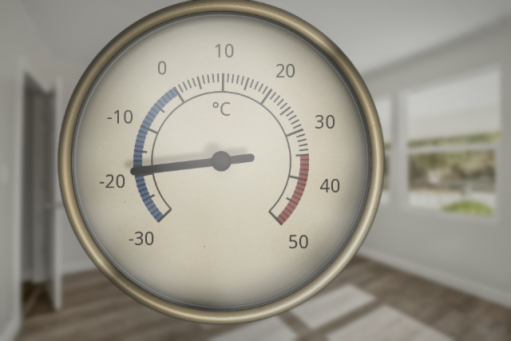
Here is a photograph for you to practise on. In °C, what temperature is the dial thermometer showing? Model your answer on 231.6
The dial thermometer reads -19
